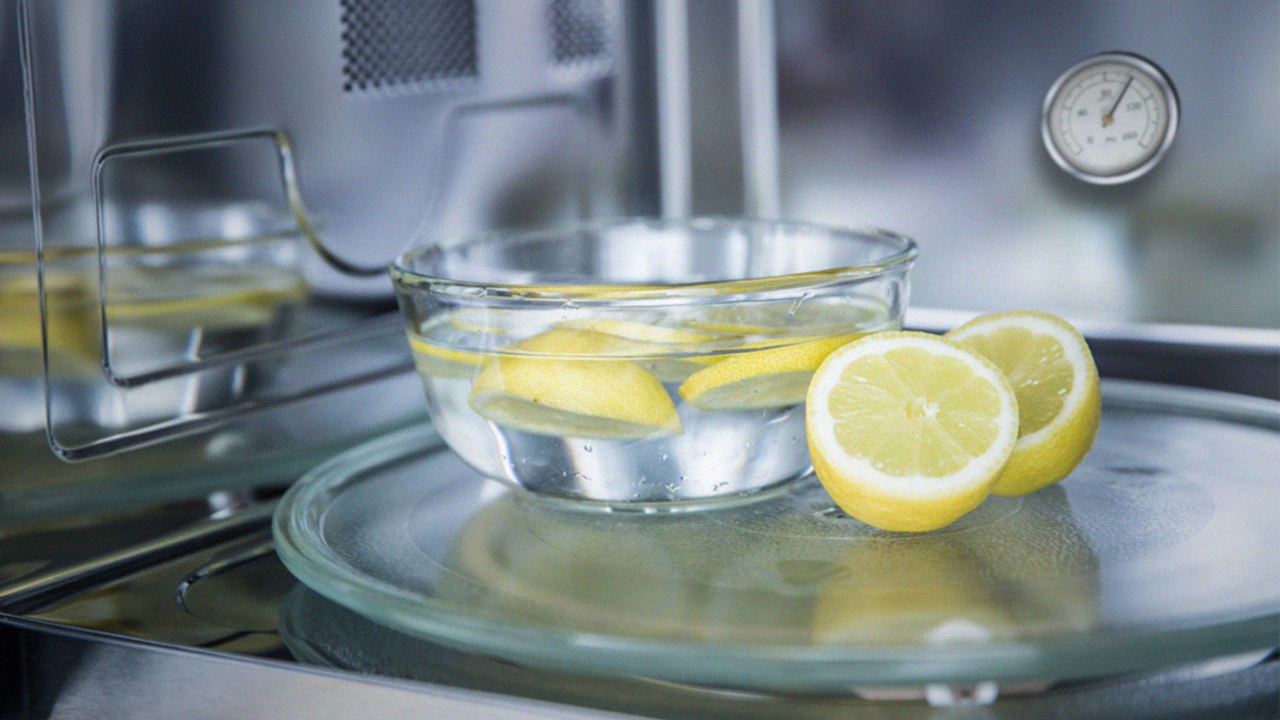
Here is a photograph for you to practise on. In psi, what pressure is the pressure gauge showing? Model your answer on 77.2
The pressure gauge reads 100
